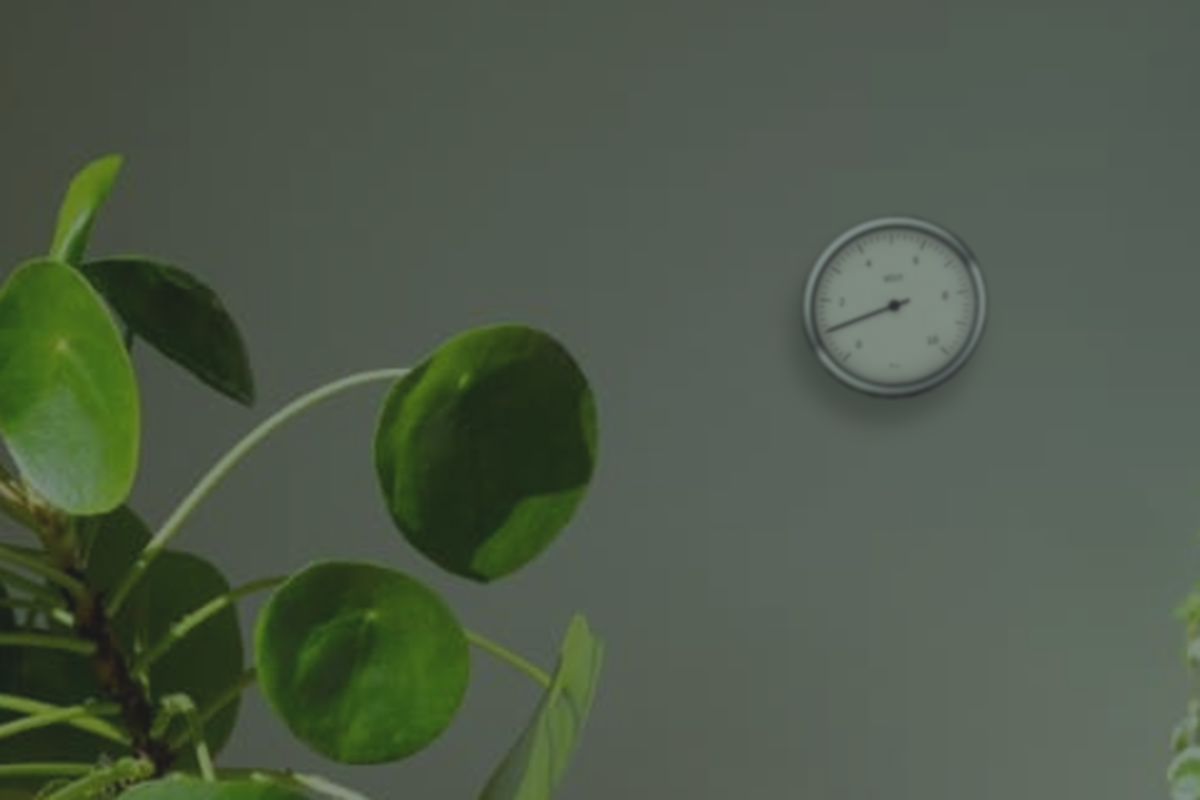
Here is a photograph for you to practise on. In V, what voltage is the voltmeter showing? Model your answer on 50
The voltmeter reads 1
